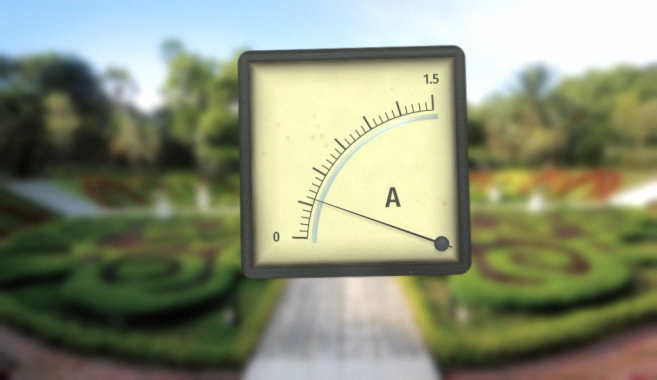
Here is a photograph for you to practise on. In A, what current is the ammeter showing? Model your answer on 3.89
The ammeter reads 0.3
